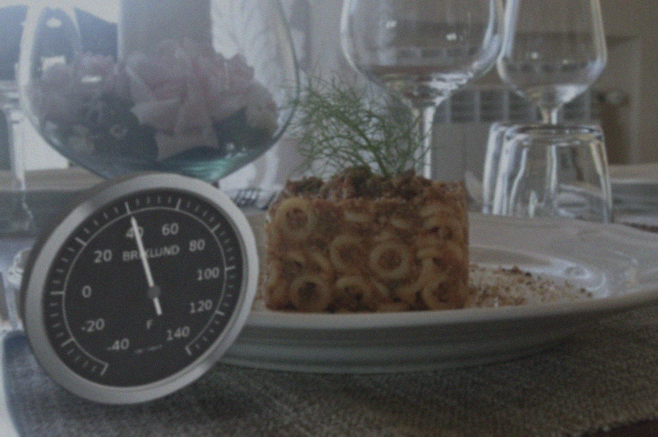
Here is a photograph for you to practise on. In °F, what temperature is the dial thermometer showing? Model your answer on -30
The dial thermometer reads 40
